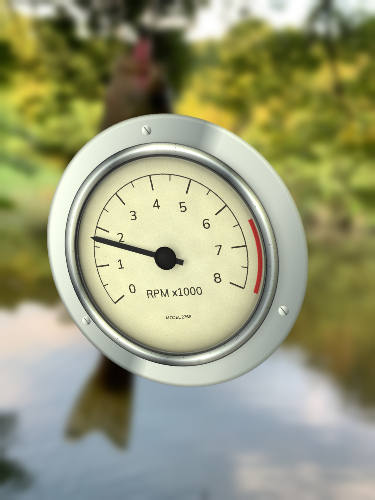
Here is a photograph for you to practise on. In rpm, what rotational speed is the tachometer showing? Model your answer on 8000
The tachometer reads 1750
